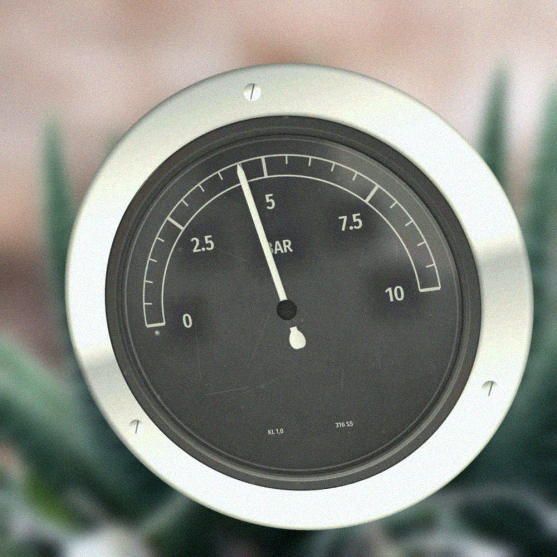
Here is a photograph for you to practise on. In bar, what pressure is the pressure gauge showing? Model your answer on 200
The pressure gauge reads 4.5
